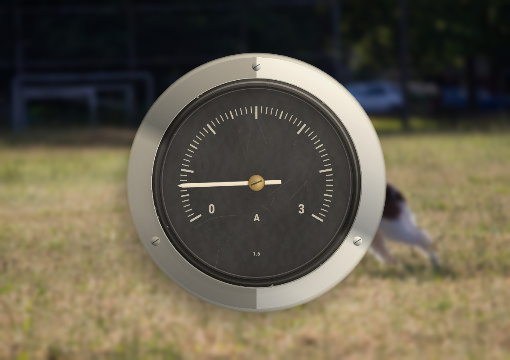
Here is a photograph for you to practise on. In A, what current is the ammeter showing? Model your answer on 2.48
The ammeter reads 0.35
